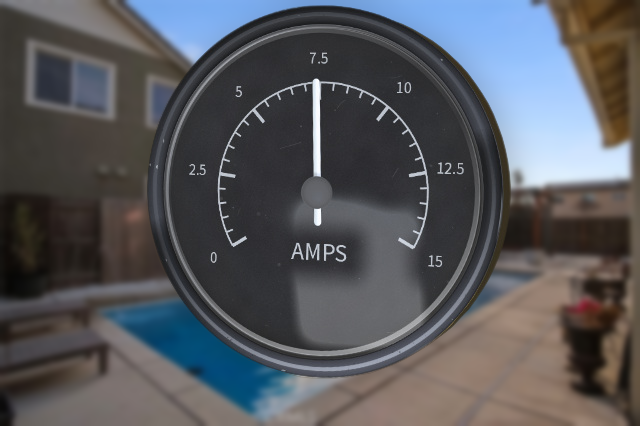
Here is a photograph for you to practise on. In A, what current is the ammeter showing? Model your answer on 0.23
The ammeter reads 7.5
